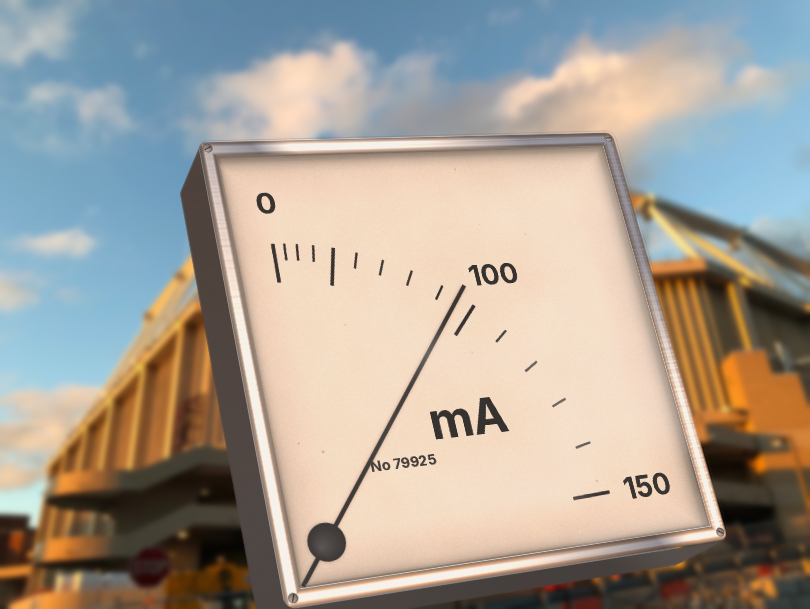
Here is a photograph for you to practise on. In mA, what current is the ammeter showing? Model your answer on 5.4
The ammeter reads 95
